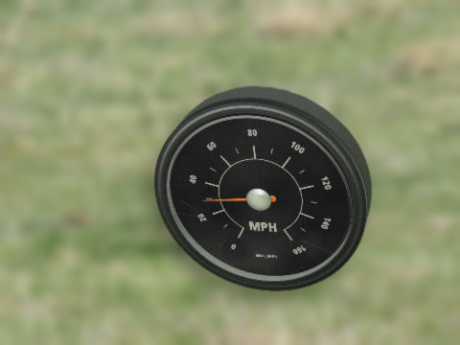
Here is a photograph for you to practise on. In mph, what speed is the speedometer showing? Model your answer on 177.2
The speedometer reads 30
